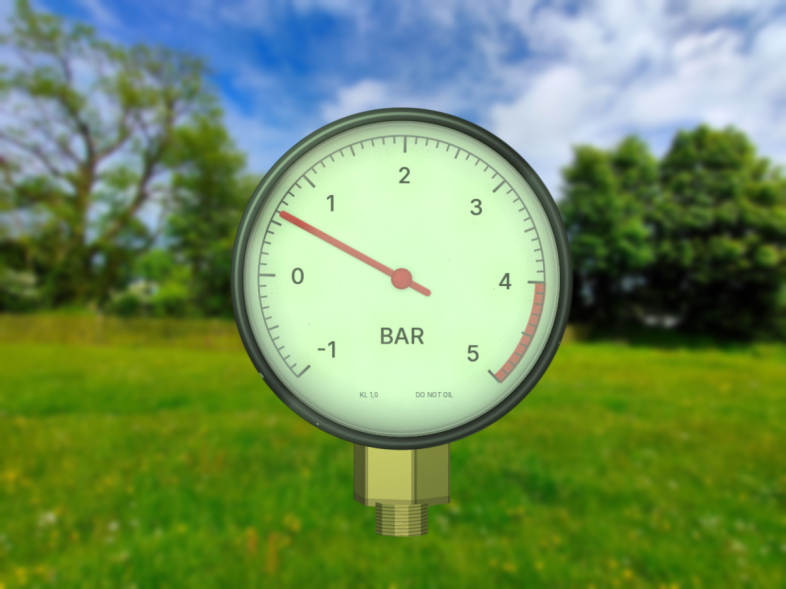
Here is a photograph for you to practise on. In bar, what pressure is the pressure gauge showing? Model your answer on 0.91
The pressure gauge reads 0.6
